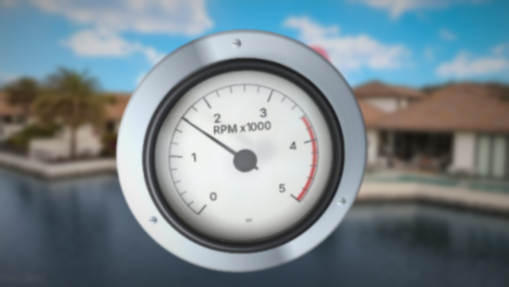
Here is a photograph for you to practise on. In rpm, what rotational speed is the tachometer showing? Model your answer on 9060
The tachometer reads 1600
